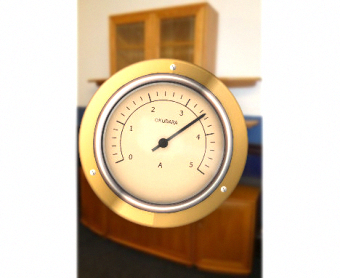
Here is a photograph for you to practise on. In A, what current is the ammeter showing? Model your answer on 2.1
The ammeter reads 3.5
